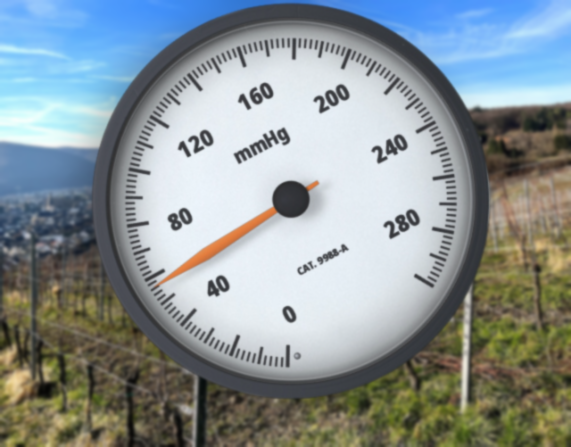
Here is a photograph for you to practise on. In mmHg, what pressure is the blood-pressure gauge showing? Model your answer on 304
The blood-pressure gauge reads 56
